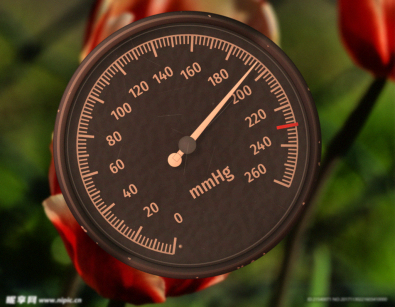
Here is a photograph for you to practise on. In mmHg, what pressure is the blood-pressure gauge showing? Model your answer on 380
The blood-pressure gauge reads 194
